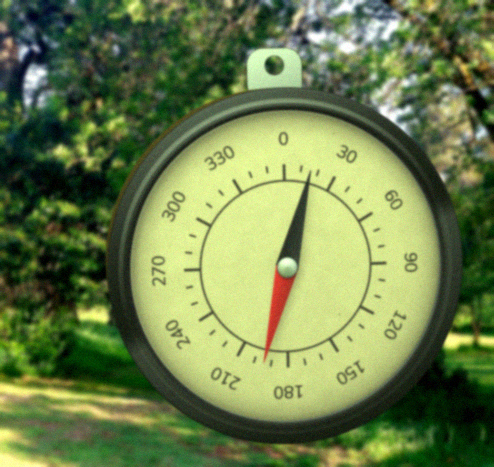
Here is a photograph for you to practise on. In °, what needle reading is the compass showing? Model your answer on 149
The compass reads 195
